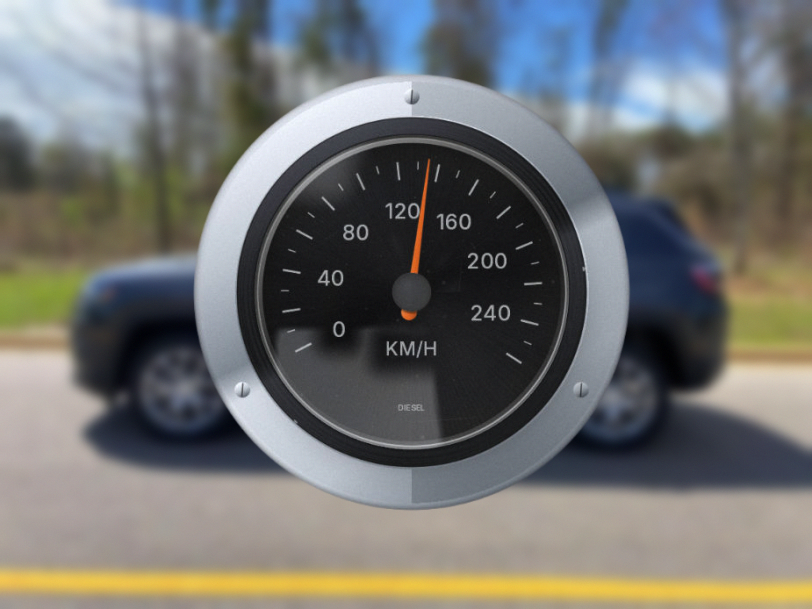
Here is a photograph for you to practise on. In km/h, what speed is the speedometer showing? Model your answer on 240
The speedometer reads 135
